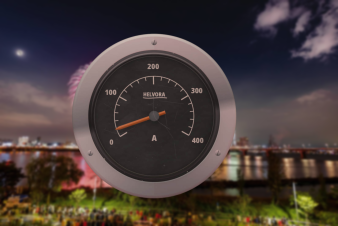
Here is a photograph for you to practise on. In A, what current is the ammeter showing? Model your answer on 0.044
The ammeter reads 20
